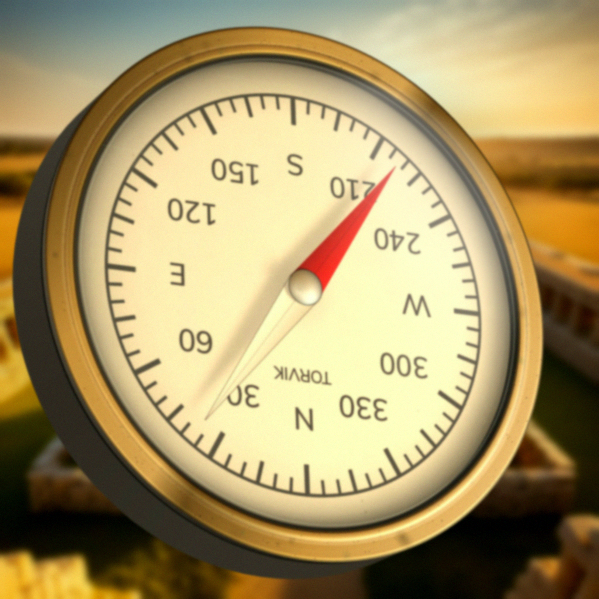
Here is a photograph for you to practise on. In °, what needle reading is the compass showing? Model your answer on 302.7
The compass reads 217.5
